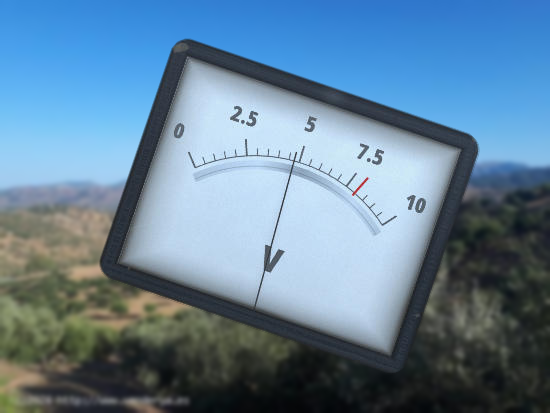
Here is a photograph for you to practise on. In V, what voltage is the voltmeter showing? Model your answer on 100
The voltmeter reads 4.75
